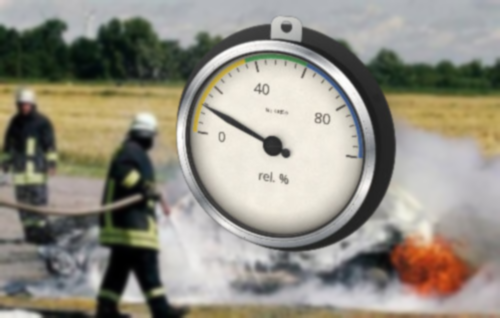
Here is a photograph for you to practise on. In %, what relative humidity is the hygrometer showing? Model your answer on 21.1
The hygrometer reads 12
